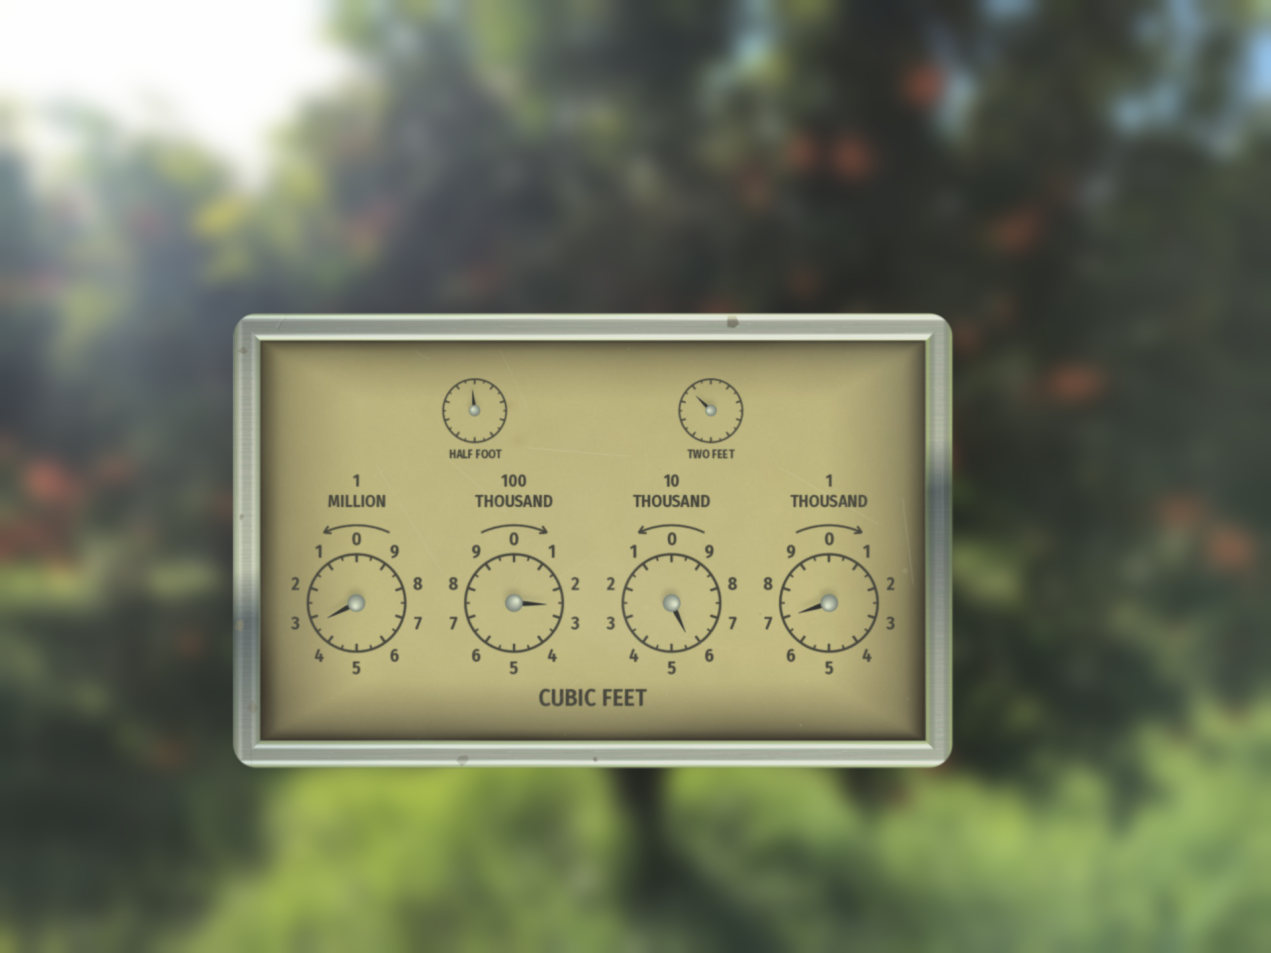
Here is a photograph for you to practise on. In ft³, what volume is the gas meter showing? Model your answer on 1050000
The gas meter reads 325700
